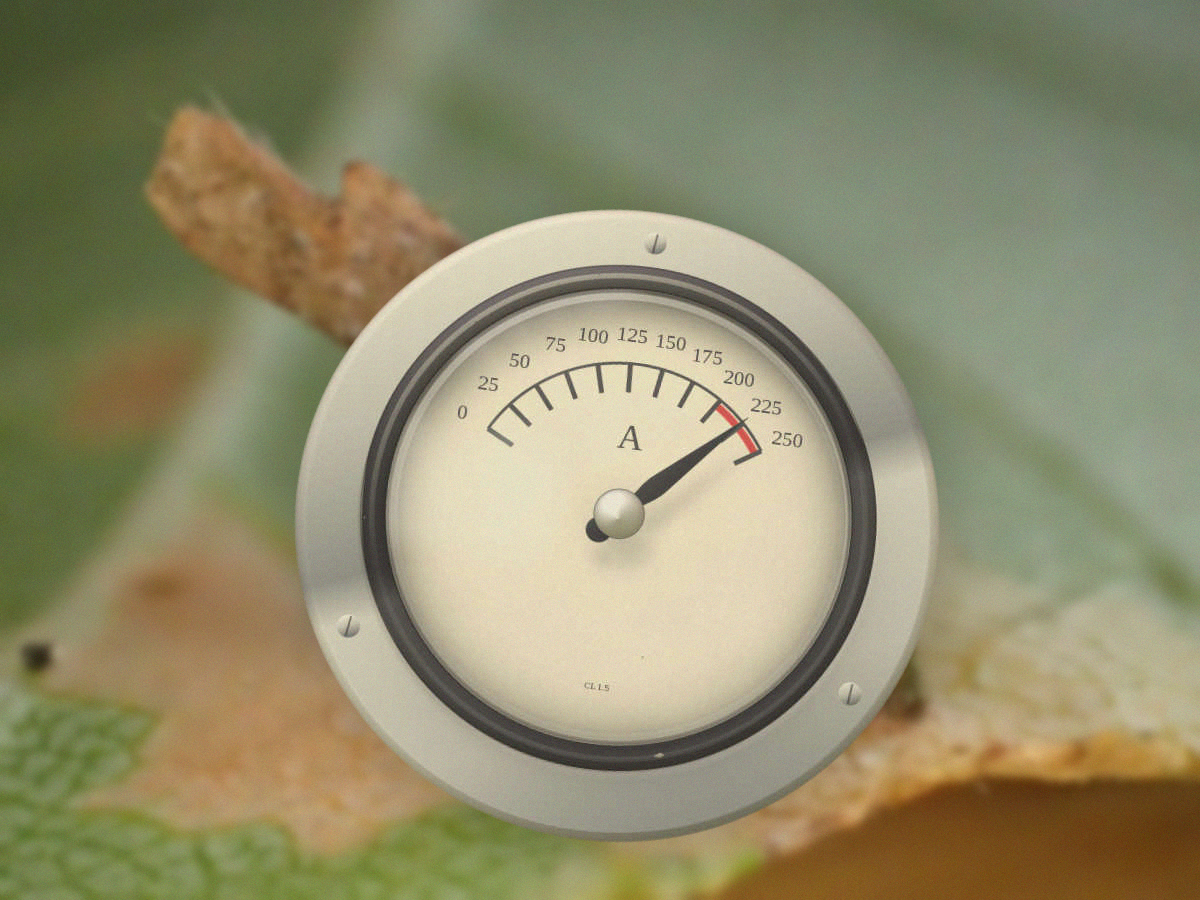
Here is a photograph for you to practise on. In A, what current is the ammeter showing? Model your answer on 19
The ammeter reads 225
